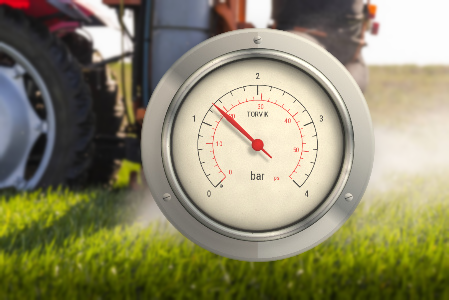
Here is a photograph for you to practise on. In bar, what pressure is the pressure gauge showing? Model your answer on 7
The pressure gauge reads 1.3
